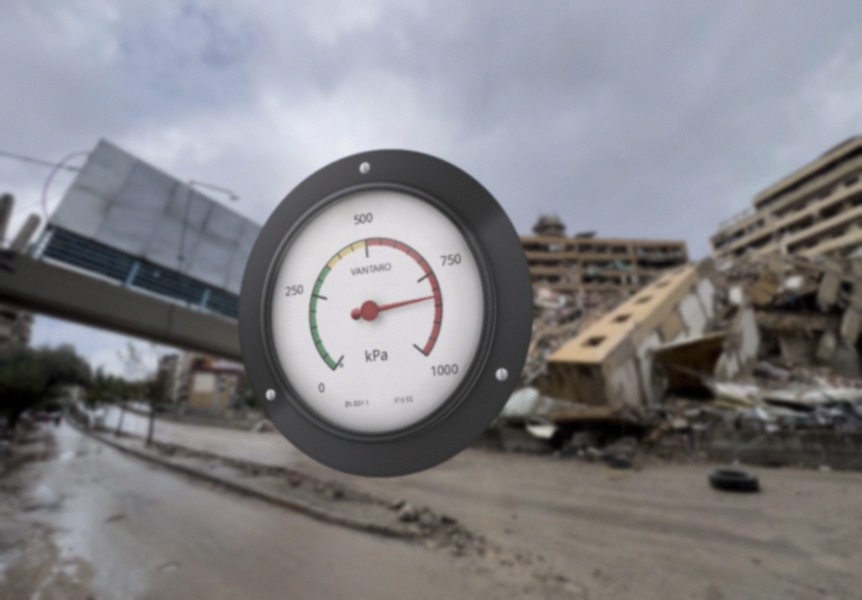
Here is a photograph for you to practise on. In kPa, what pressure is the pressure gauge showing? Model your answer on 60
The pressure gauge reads 825
